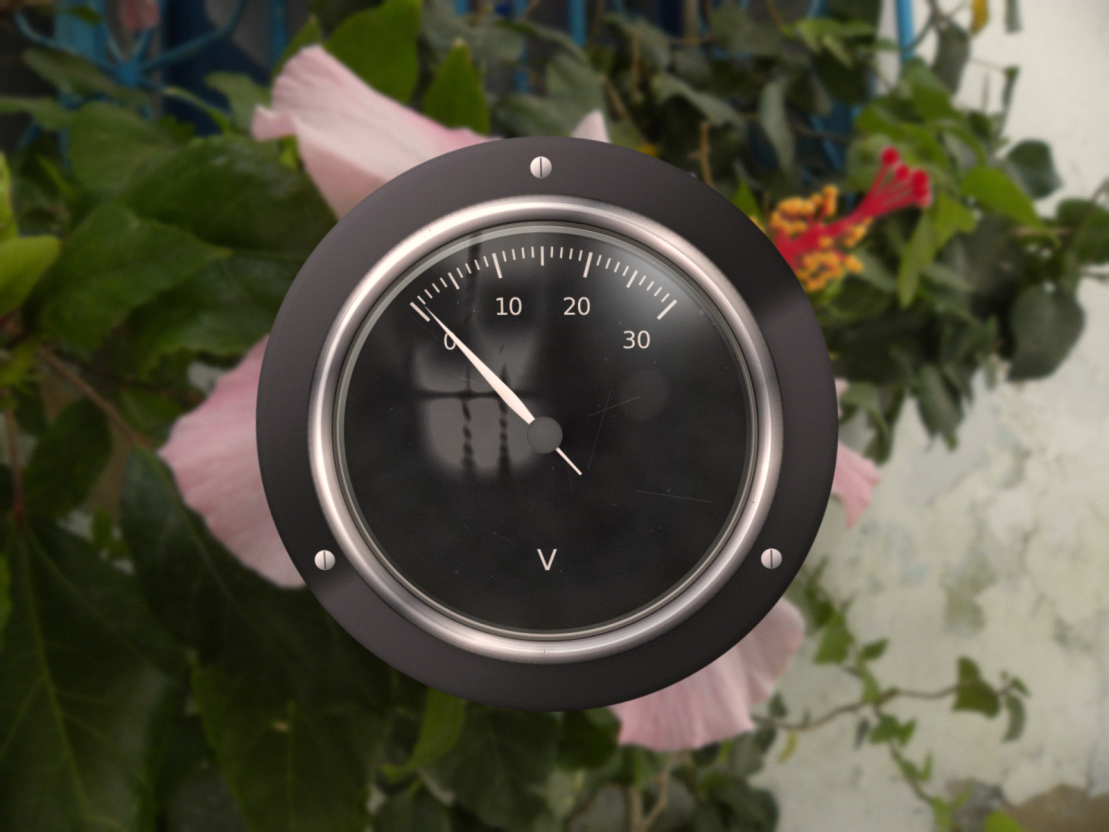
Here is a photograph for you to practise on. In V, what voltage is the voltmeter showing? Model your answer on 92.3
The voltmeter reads 1
